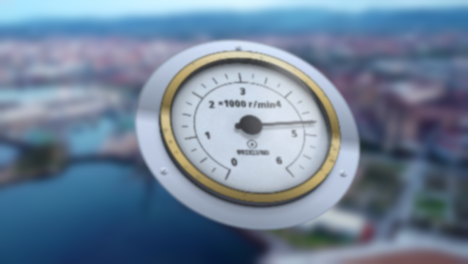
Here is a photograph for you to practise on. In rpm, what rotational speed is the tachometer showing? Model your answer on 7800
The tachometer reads 4750
